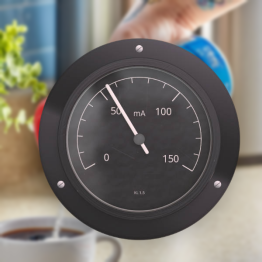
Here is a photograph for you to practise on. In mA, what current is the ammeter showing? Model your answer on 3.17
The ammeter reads 55
